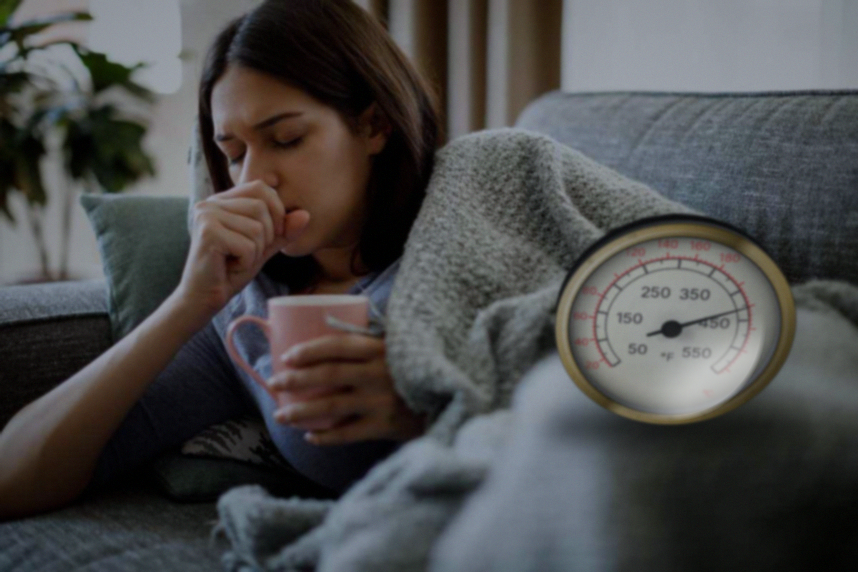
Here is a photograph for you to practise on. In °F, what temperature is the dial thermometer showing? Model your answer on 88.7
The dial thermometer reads 425
